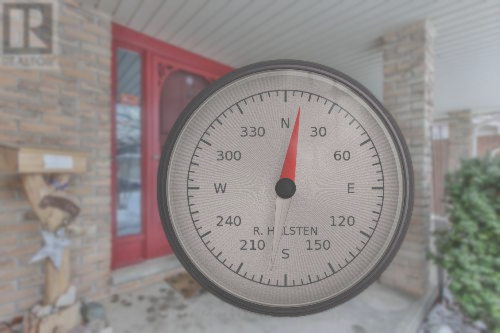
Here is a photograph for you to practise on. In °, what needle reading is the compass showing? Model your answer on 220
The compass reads 10
